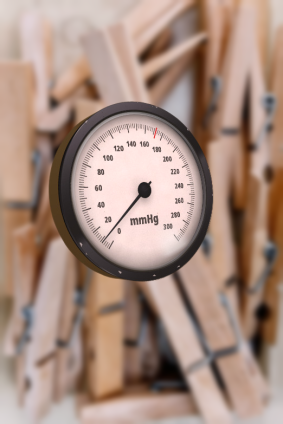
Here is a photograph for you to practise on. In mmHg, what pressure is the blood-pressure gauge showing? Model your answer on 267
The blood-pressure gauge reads 10
